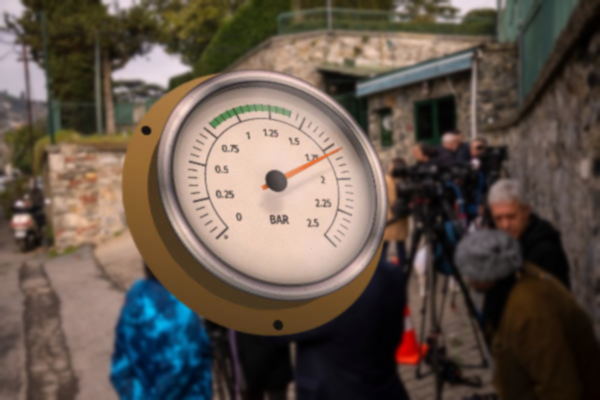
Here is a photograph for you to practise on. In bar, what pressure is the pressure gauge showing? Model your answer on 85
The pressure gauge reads 1.8
